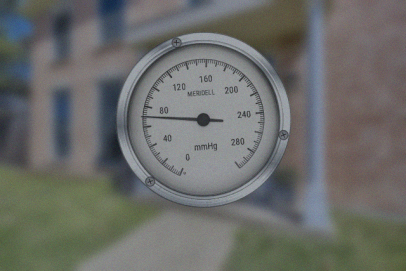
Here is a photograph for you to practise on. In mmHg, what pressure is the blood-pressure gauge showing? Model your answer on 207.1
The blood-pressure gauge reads 70
